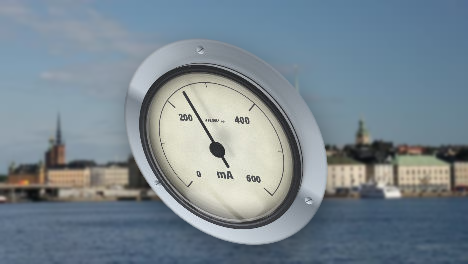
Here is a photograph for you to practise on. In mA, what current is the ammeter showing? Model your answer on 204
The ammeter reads 250
